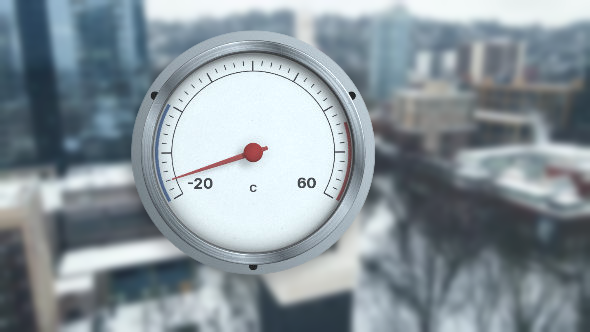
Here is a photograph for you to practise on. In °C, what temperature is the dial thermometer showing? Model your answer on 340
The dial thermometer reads -16
